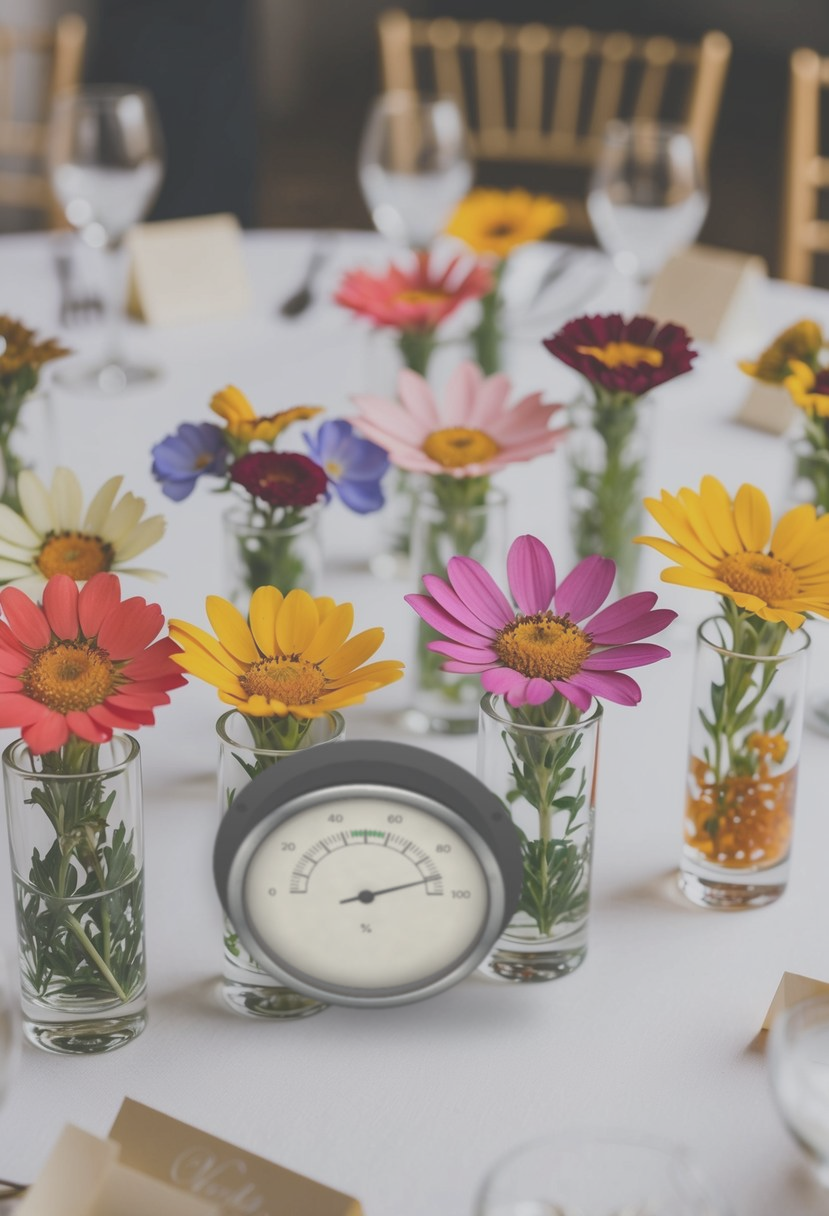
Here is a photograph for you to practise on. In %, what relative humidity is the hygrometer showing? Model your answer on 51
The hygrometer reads 90
